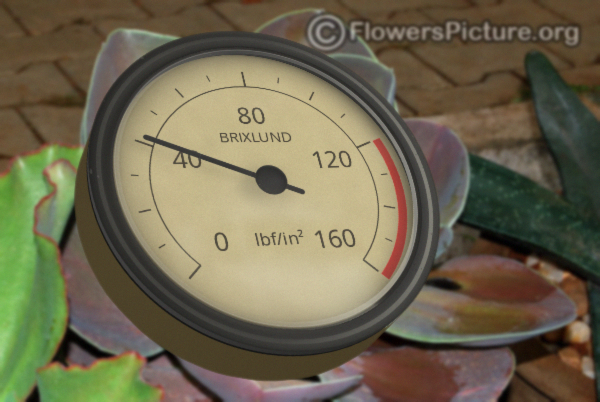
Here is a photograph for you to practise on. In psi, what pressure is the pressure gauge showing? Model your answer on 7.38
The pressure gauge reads 40
